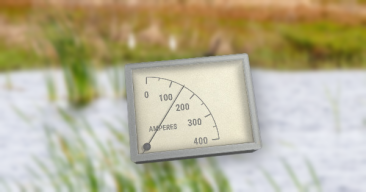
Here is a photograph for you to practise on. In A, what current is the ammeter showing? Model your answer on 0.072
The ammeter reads 150
